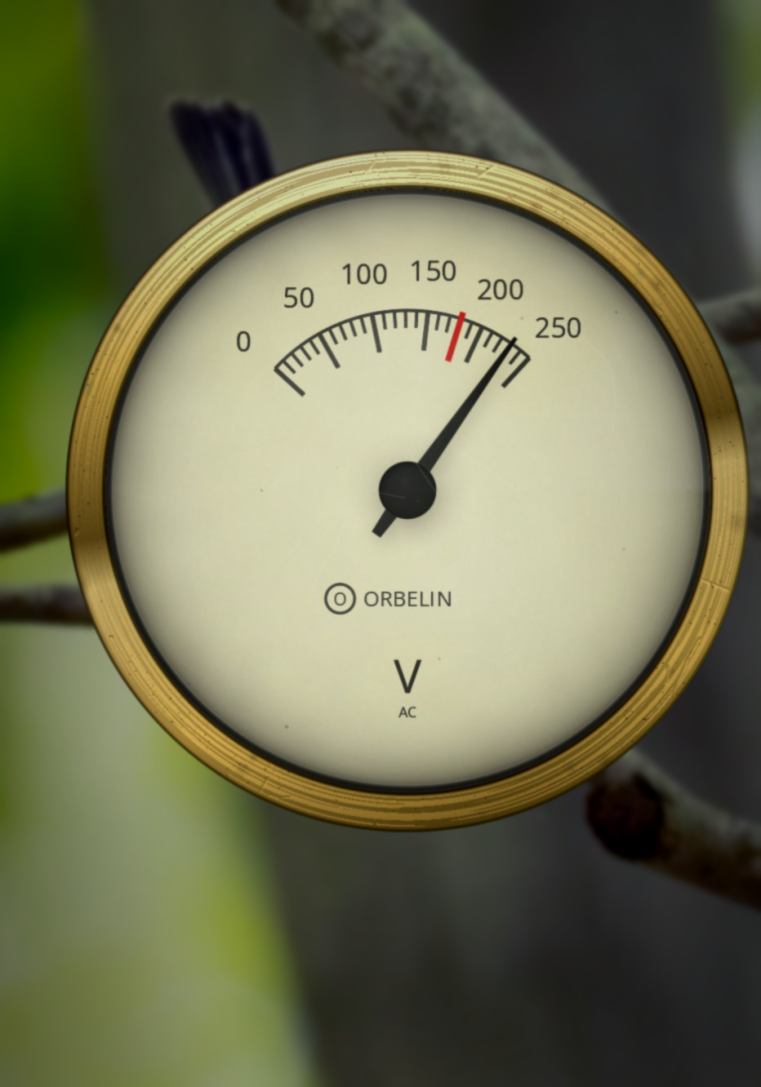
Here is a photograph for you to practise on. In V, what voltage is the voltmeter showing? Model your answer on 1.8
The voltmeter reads 230
